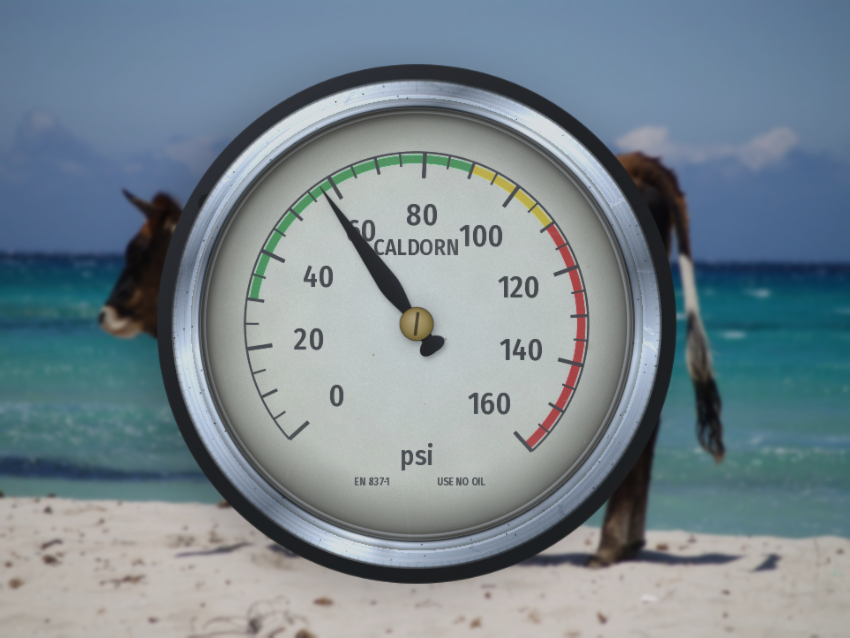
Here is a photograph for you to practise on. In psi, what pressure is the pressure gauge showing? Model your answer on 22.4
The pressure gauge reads 57.5
